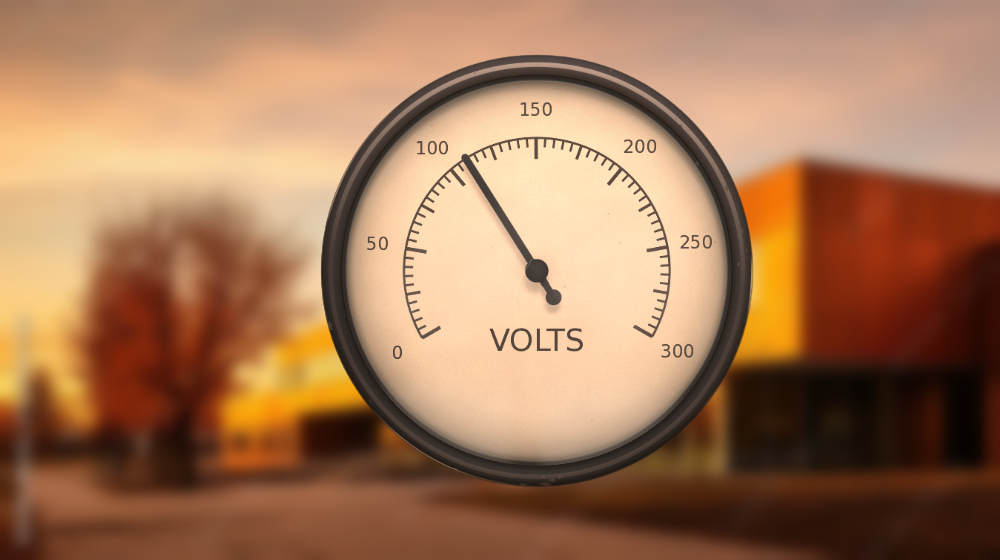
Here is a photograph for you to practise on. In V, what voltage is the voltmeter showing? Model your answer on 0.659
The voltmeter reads 110
